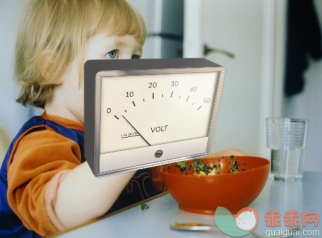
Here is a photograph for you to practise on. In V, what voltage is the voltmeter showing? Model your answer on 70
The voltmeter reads 2.5
